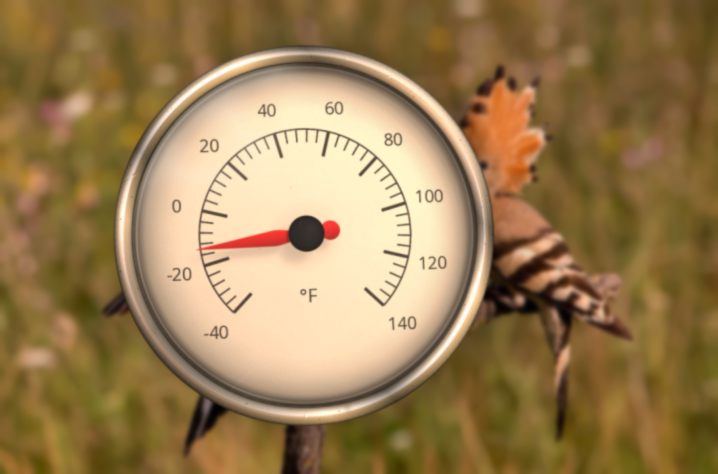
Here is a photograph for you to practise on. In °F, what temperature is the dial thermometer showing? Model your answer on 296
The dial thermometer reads -14
